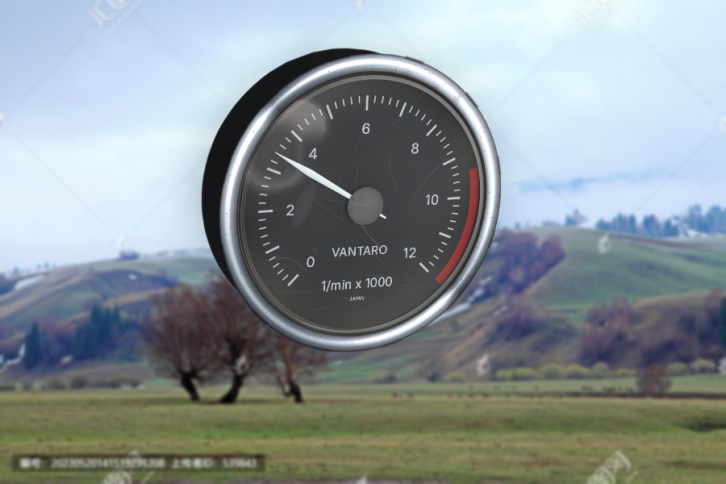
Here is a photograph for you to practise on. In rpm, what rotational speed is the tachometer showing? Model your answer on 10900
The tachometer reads 3400
